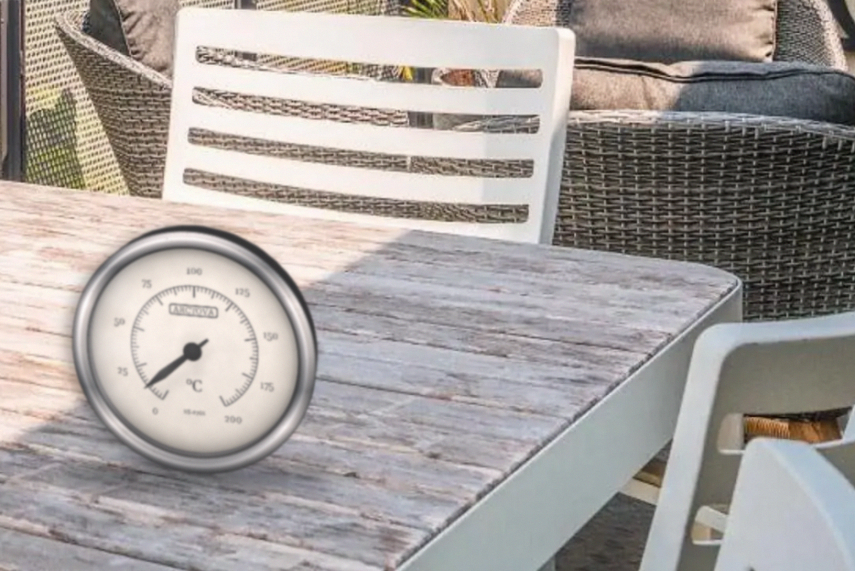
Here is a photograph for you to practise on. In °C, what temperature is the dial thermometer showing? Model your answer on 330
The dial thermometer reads 12.5
